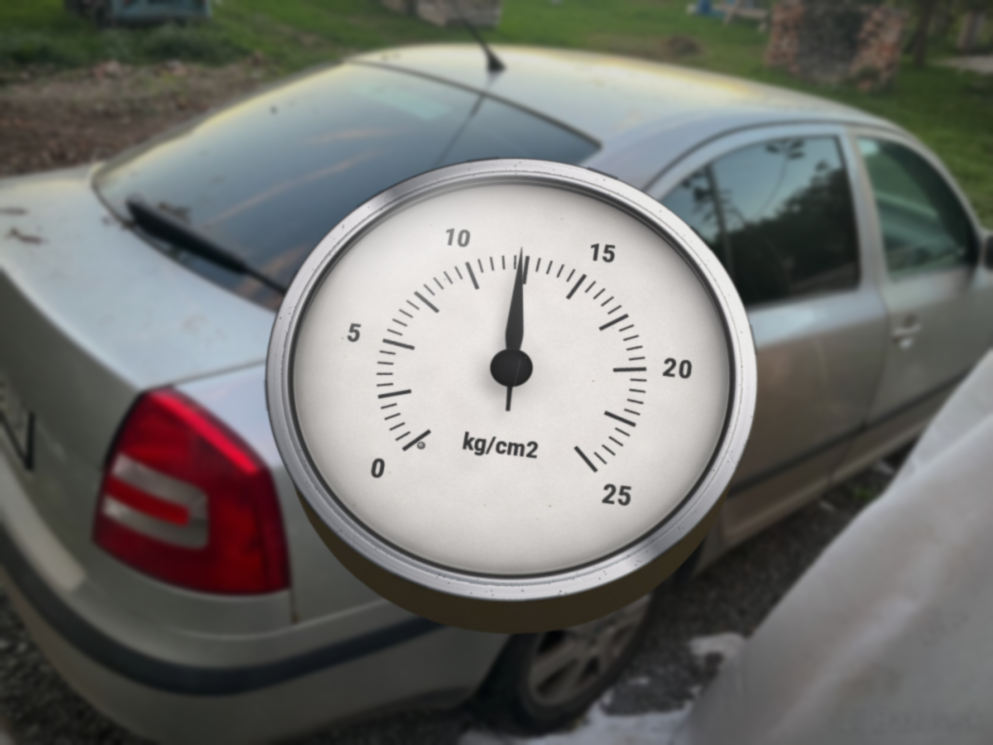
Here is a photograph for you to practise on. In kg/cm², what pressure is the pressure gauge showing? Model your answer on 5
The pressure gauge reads 12.25
